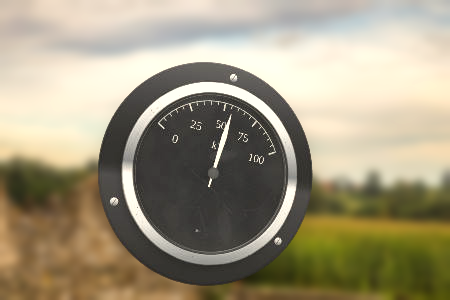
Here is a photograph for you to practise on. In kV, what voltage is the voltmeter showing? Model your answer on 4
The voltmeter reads 55
